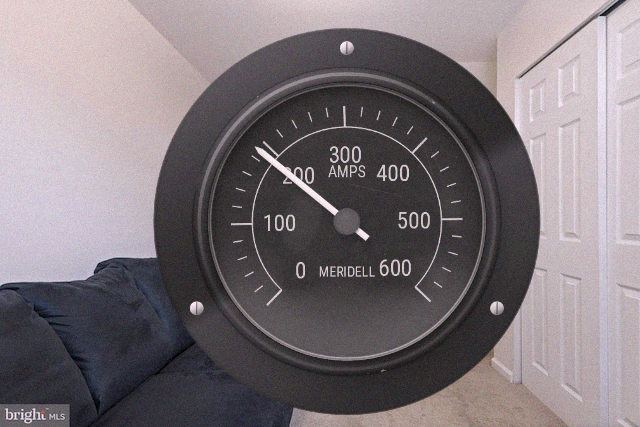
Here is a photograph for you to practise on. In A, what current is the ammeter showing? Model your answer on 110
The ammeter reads 190
